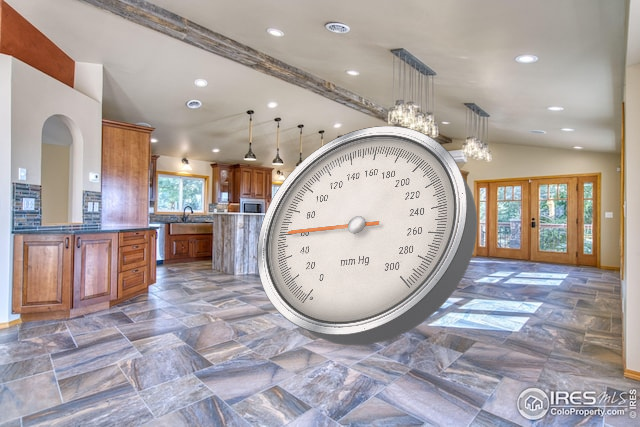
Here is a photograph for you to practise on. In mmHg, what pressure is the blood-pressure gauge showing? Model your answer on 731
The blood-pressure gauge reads 60
